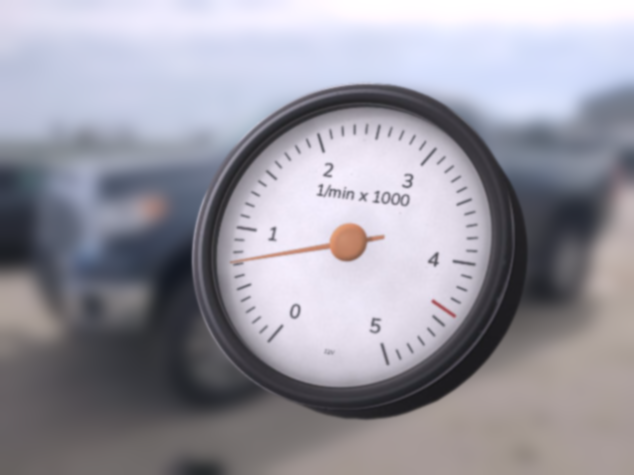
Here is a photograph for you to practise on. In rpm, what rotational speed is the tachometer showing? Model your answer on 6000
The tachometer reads 700
